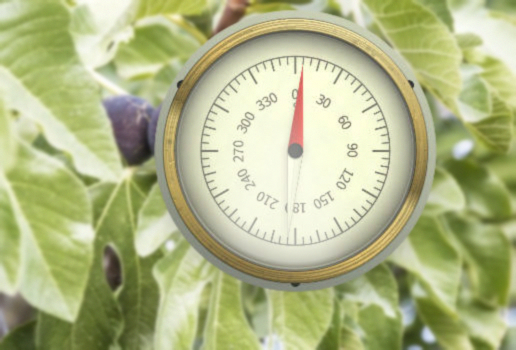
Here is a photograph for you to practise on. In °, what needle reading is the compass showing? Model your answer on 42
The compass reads 5
